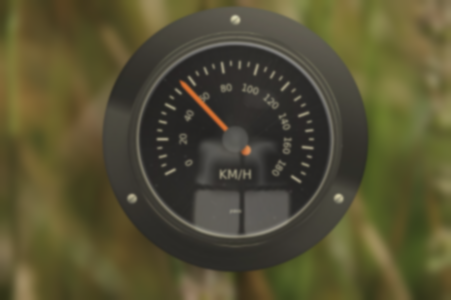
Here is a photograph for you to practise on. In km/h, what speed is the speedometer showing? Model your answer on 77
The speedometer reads 55
